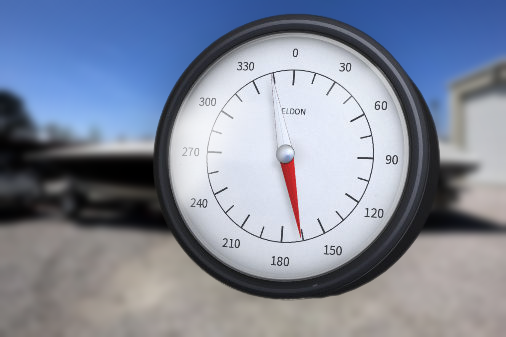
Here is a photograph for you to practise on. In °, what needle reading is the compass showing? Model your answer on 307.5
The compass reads 165
